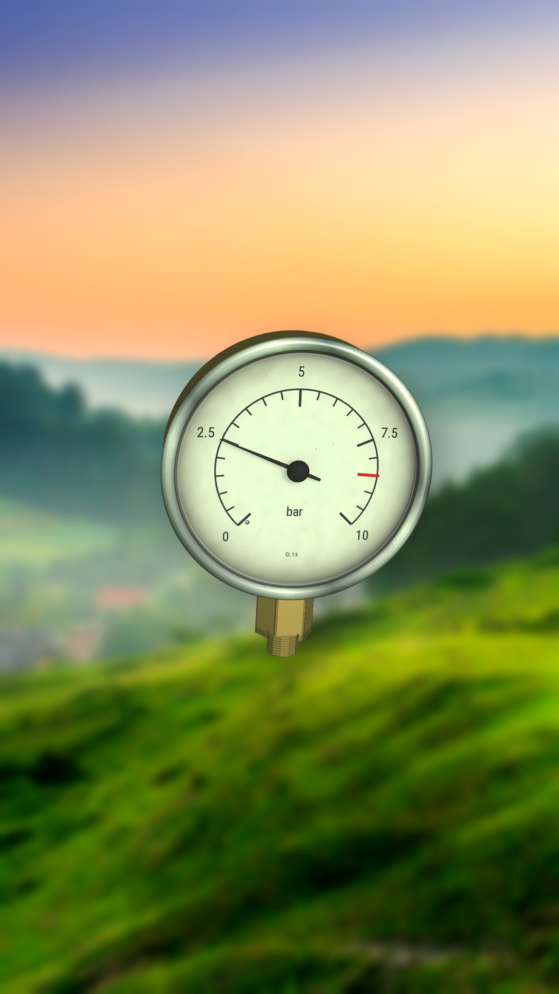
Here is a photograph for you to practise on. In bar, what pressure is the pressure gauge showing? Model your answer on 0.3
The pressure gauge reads 2.5
